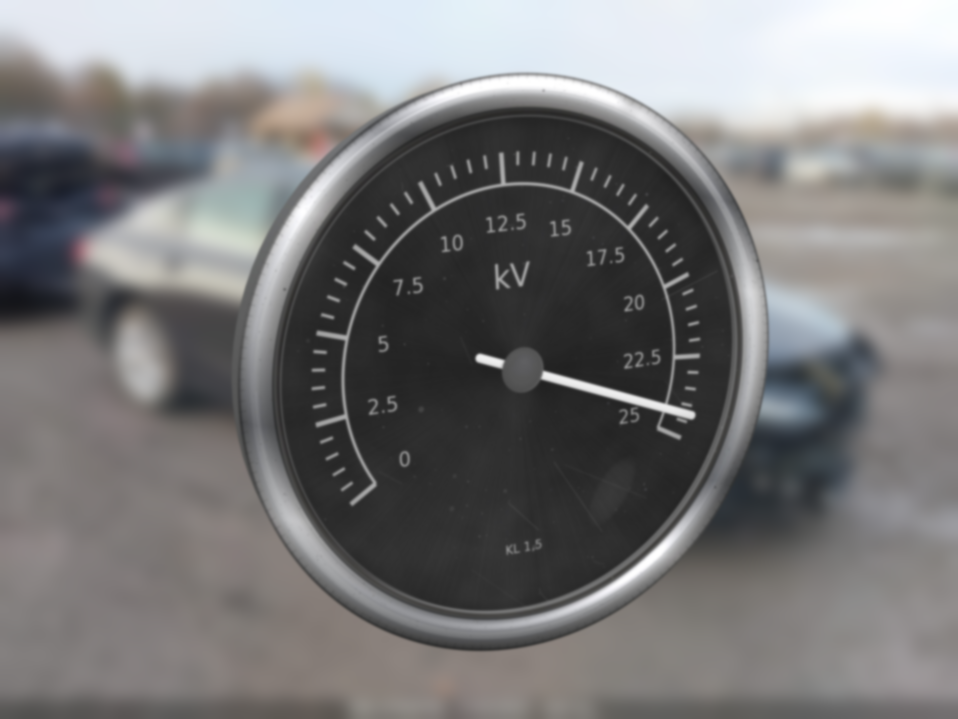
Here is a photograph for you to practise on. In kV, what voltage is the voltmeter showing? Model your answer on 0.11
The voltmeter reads 24.25
